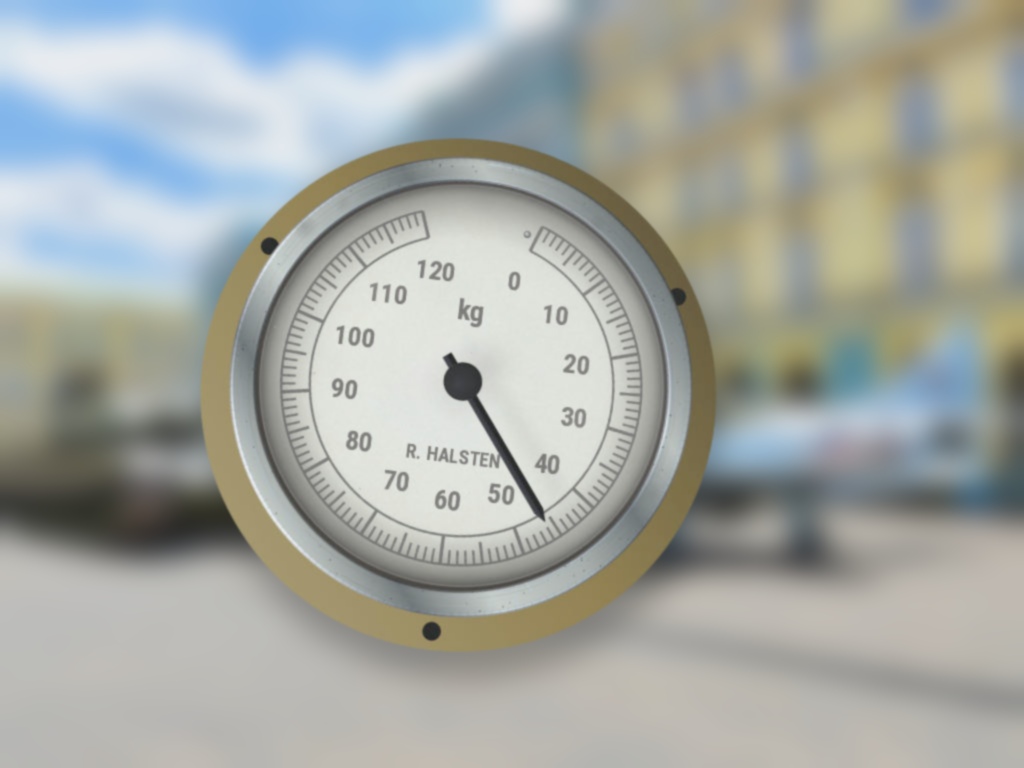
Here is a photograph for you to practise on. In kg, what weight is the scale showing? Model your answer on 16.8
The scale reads 46
